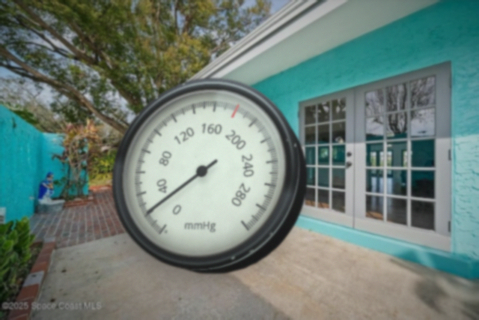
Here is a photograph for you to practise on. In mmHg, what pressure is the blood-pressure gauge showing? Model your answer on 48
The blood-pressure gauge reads 20
